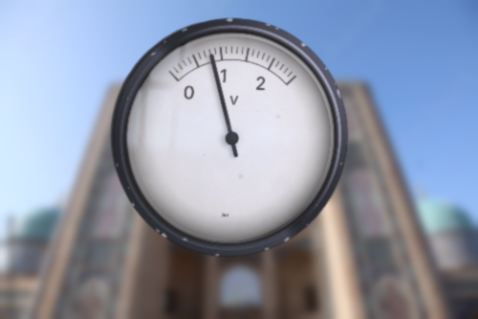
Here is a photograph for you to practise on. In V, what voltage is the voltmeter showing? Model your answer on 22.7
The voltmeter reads 0.8
